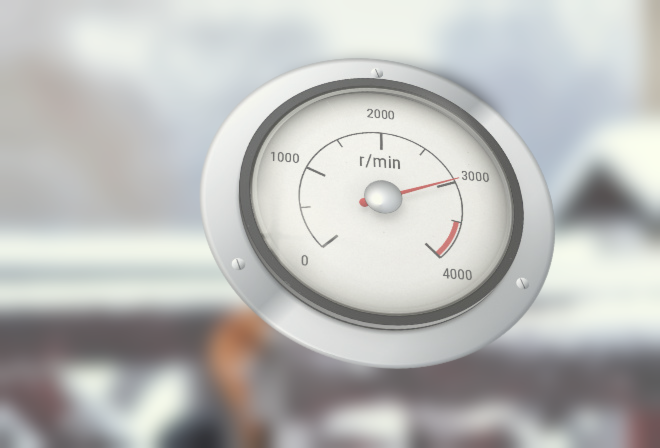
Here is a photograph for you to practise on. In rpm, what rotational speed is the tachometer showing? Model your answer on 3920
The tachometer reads 3000
